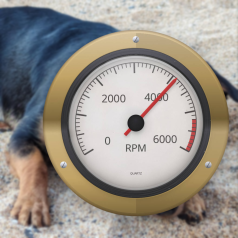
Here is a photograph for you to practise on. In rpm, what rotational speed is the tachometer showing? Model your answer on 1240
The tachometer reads 4100
